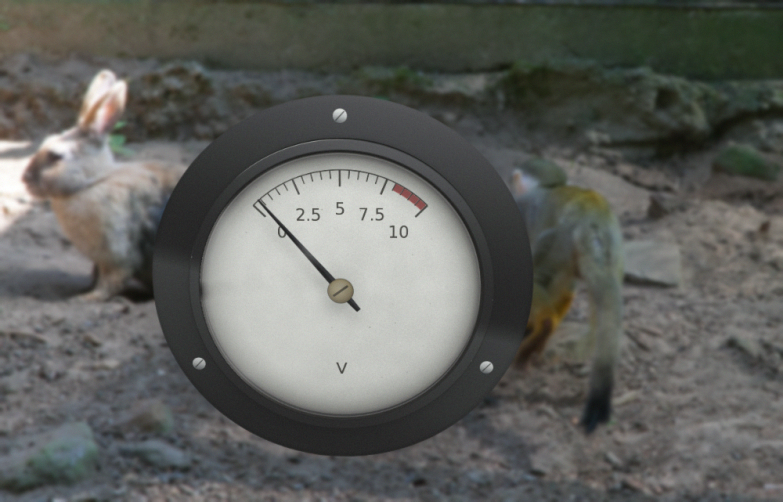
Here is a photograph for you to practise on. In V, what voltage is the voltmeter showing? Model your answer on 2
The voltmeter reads 0.5
